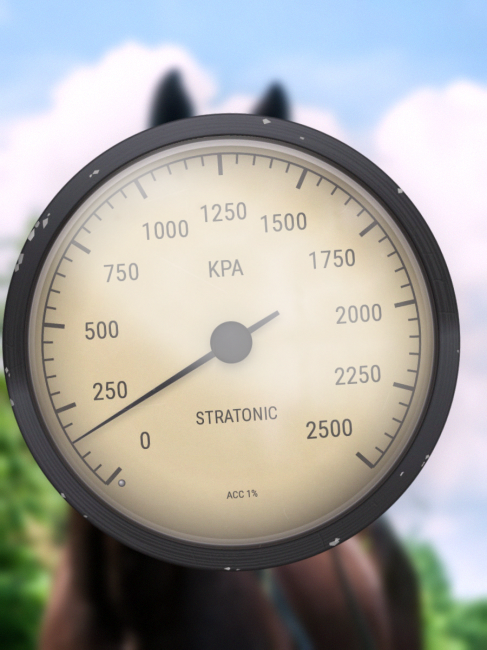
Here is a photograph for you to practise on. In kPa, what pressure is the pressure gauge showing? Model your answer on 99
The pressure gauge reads 150
